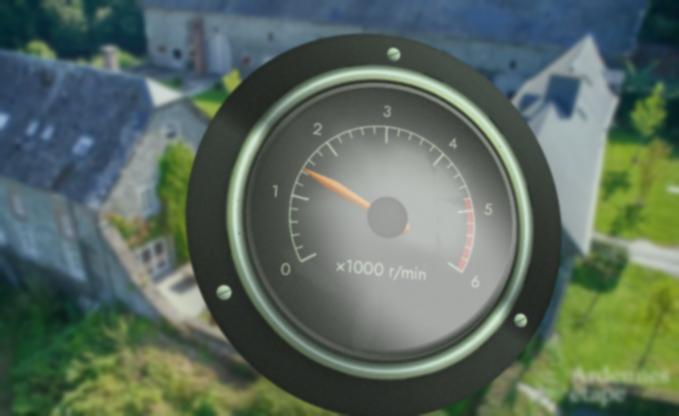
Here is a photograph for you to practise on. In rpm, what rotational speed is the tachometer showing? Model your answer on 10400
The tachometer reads 1400
